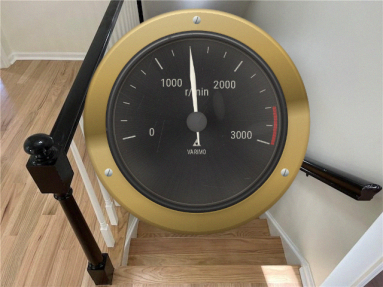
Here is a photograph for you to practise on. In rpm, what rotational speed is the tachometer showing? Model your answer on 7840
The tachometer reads 1400
